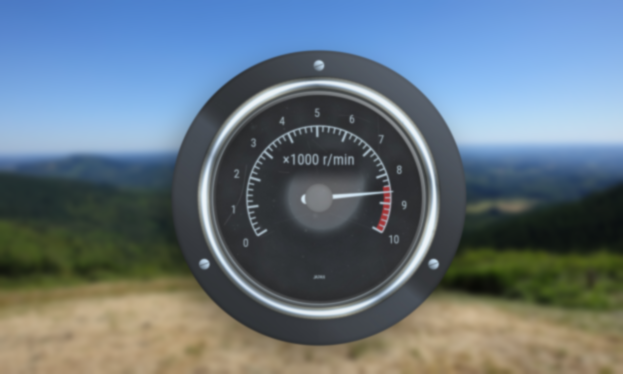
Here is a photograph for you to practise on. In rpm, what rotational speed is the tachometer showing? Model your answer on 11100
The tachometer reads 8600
